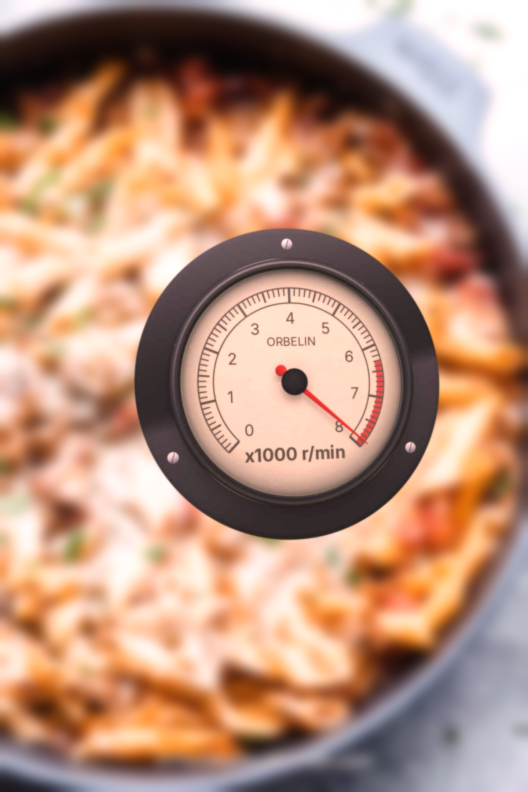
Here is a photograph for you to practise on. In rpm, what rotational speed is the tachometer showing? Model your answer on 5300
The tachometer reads 7900
